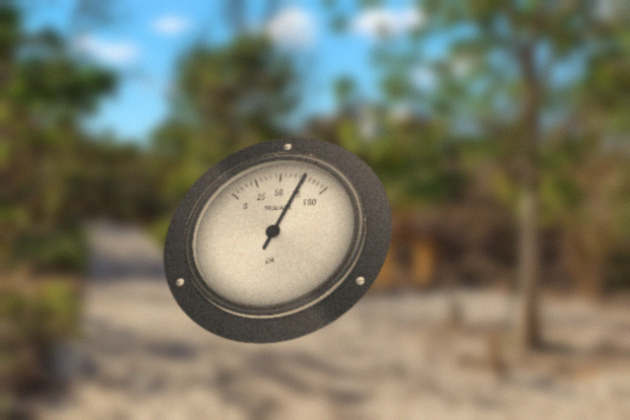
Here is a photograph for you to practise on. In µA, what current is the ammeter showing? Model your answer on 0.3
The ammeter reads 75
